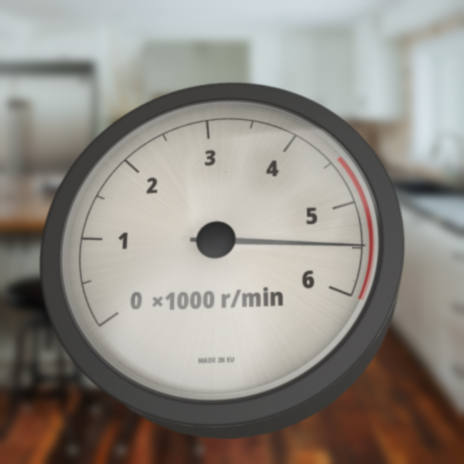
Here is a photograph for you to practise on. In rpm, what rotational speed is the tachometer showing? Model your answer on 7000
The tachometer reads 5500
